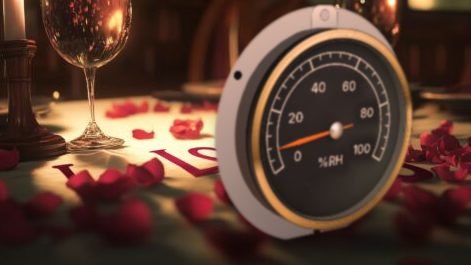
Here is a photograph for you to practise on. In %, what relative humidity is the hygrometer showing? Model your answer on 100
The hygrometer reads 8
